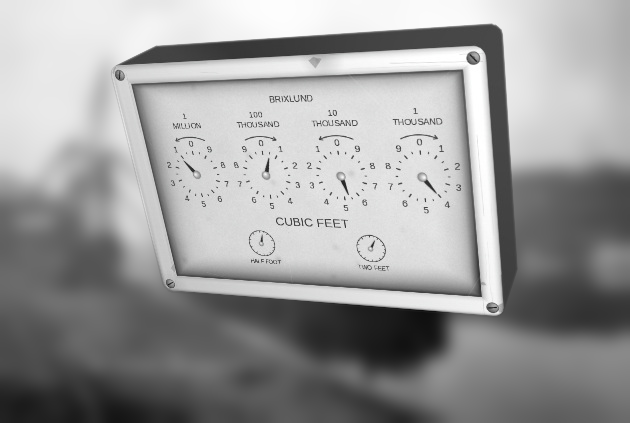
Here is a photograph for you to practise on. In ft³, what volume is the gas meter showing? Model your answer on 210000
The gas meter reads 105400
